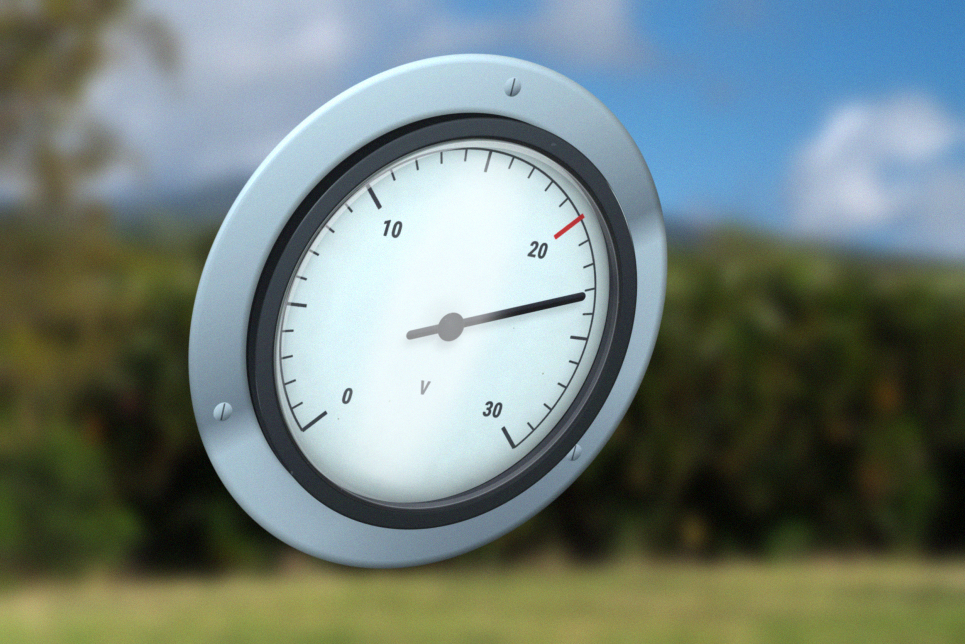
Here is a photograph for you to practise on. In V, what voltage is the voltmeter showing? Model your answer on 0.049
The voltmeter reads 23
